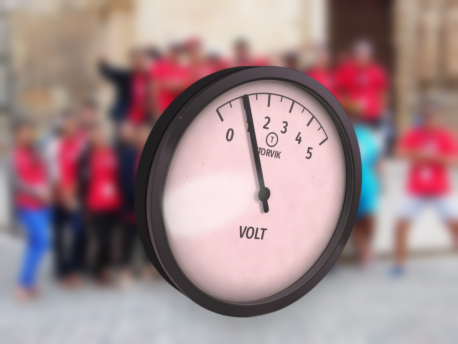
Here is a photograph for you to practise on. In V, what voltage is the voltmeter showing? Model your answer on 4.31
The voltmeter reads 1
